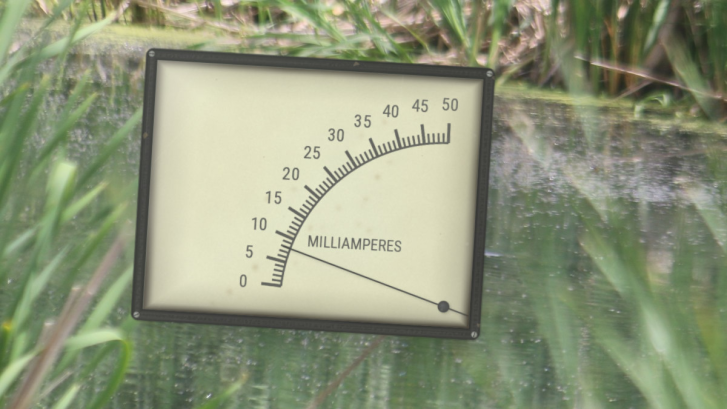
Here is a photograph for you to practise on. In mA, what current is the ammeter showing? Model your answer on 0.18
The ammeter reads 8
